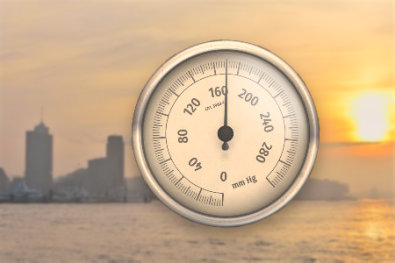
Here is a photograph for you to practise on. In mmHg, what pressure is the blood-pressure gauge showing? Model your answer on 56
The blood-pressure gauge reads 170
